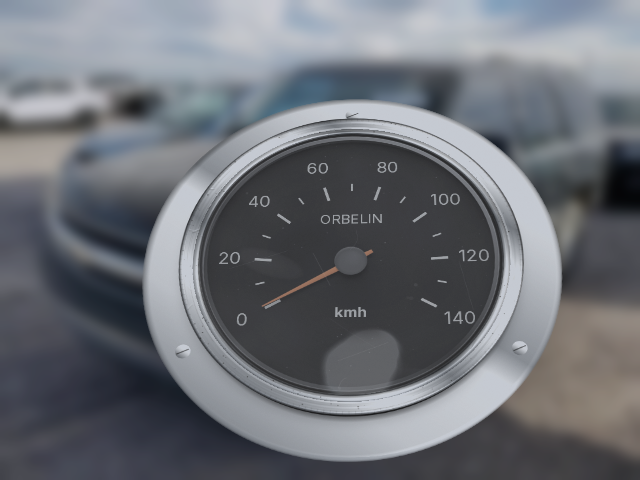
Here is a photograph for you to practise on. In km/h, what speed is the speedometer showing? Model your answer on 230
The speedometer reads 0
